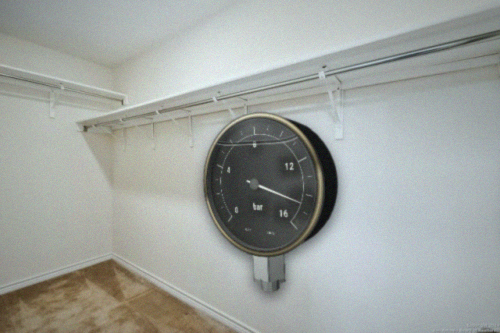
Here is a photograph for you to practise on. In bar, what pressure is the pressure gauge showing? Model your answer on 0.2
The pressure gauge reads 14.5
